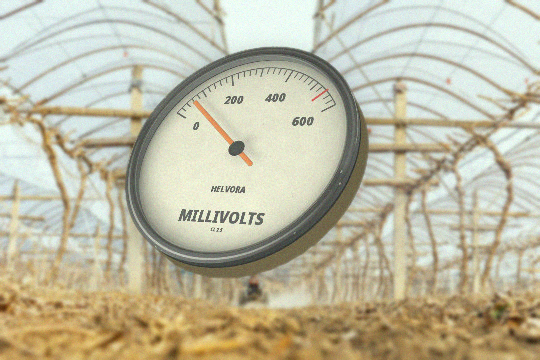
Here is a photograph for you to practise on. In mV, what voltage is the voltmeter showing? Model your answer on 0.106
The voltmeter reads 60
